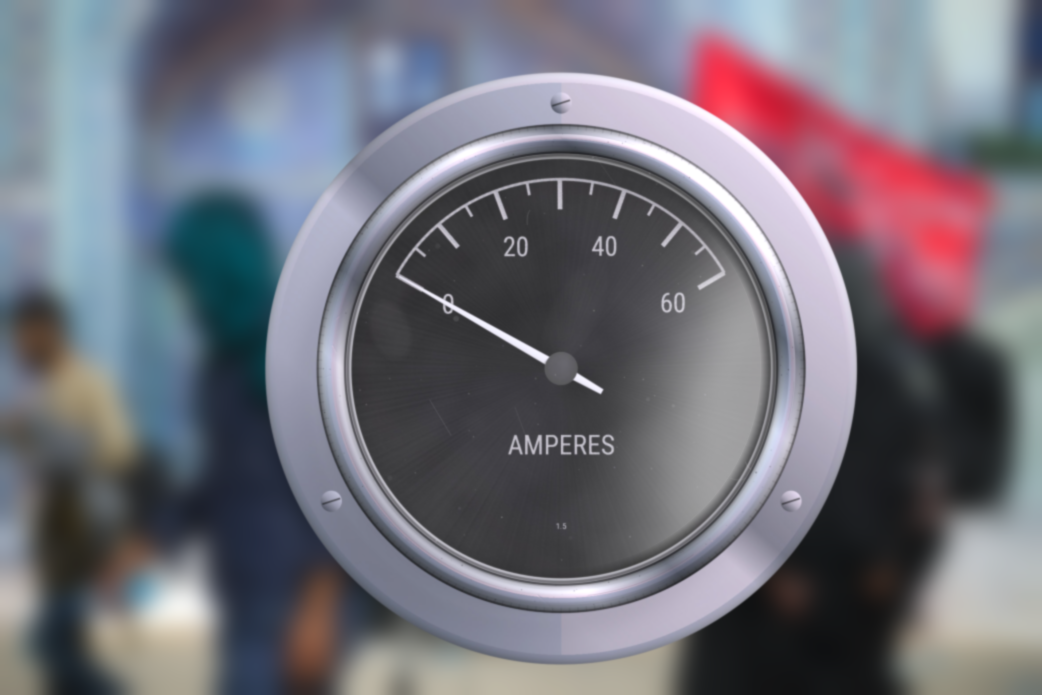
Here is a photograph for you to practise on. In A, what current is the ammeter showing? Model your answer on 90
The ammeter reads 0
